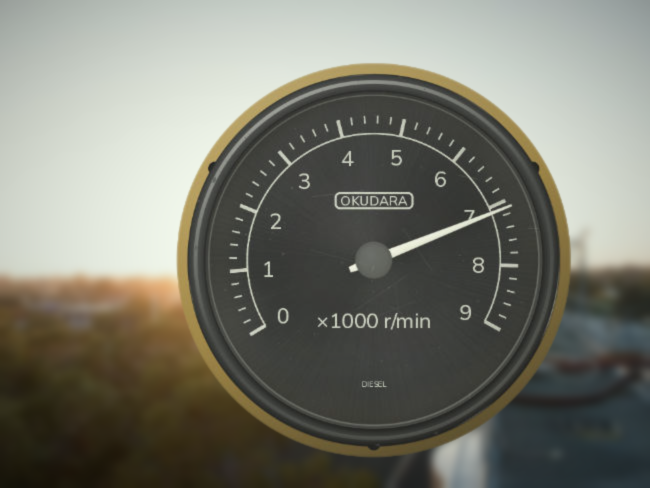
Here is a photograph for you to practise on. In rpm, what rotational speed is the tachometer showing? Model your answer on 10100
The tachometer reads 7100
